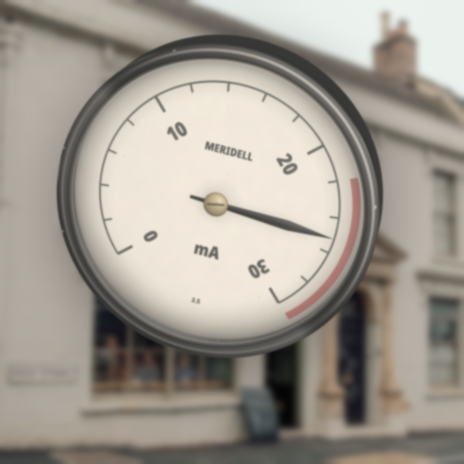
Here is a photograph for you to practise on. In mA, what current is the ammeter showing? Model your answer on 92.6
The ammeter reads 25
